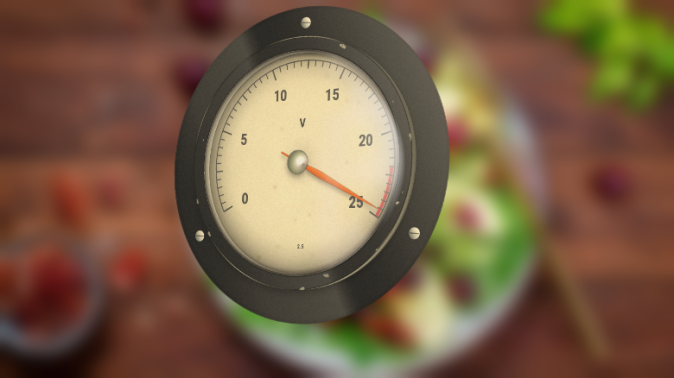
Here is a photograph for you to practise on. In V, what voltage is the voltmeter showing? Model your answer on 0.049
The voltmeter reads 24.5
